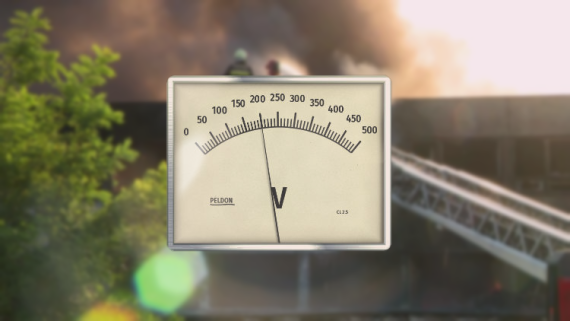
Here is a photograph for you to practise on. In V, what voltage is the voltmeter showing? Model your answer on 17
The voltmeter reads 200
